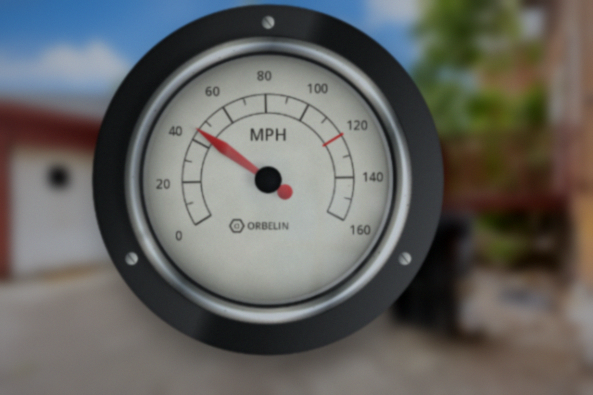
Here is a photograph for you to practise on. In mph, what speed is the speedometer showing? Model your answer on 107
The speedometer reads 45
